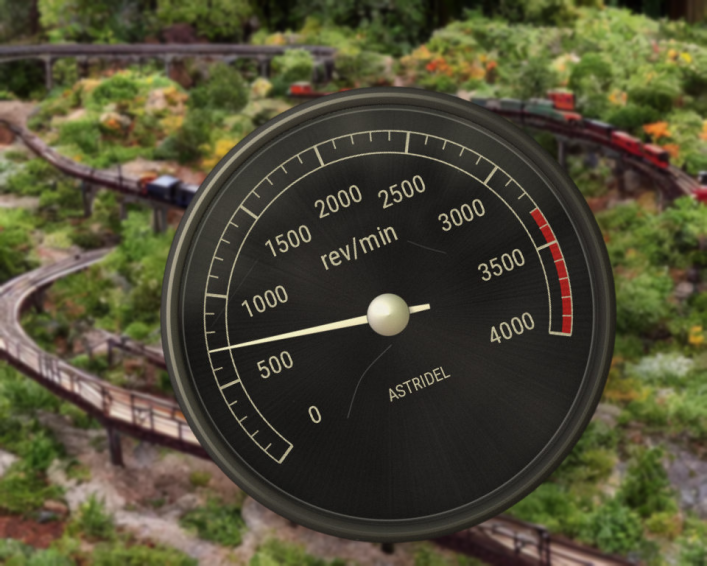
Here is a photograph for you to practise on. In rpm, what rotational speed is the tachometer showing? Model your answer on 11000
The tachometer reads 700
